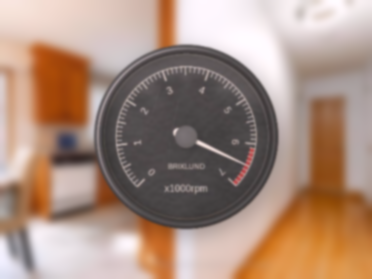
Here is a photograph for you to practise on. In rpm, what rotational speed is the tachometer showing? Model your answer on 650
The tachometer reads 6500
